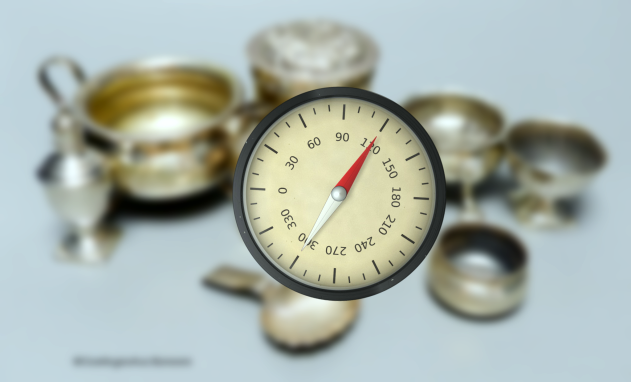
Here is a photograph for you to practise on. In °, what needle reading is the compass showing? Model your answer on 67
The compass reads 120
